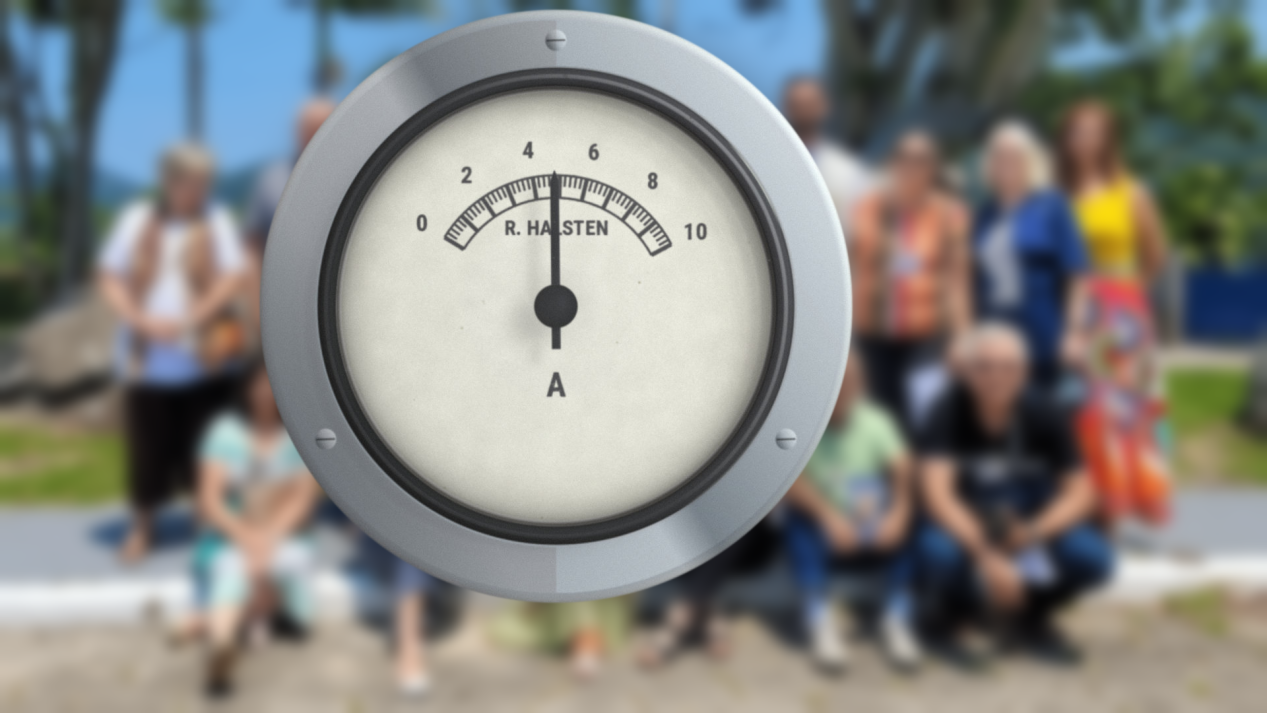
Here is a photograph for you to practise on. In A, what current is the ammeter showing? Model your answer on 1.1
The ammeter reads 4.8
